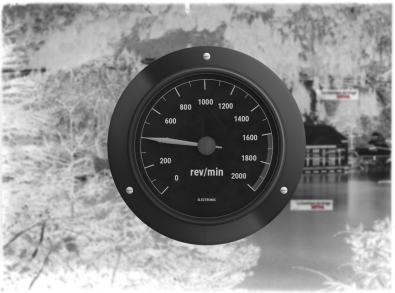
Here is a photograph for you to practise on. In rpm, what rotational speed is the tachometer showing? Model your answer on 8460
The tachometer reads 400
